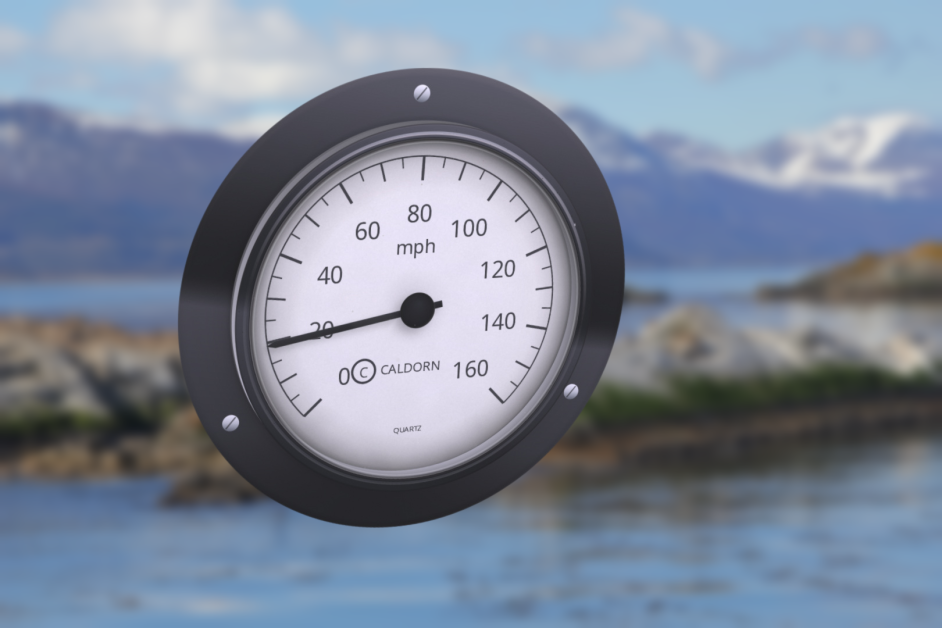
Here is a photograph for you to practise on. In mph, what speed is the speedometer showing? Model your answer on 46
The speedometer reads 20
